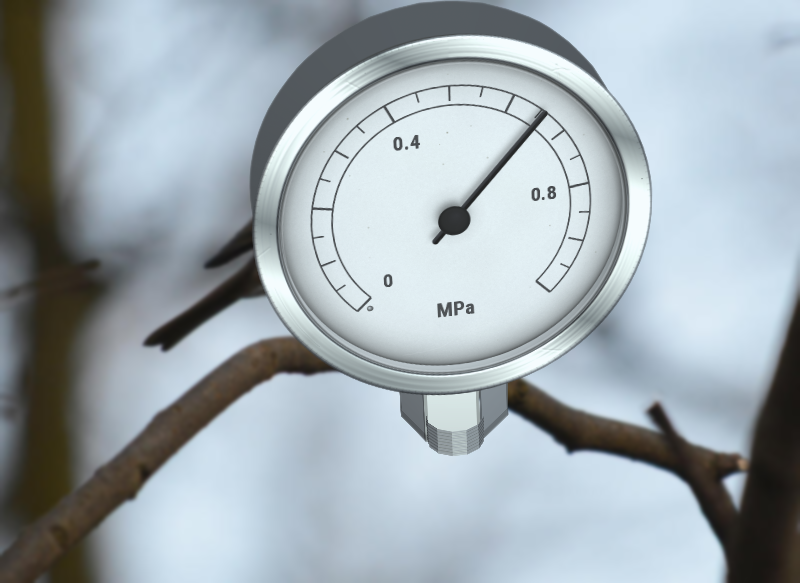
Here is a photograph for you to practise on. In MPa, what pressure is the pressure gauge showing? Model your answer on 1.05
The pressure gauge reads 0.65
